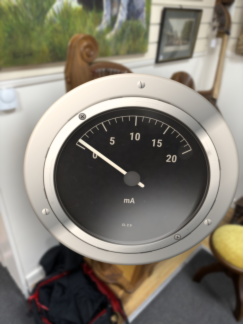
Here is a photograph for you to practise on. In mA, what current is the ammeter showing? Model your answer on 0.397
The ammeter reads 1
